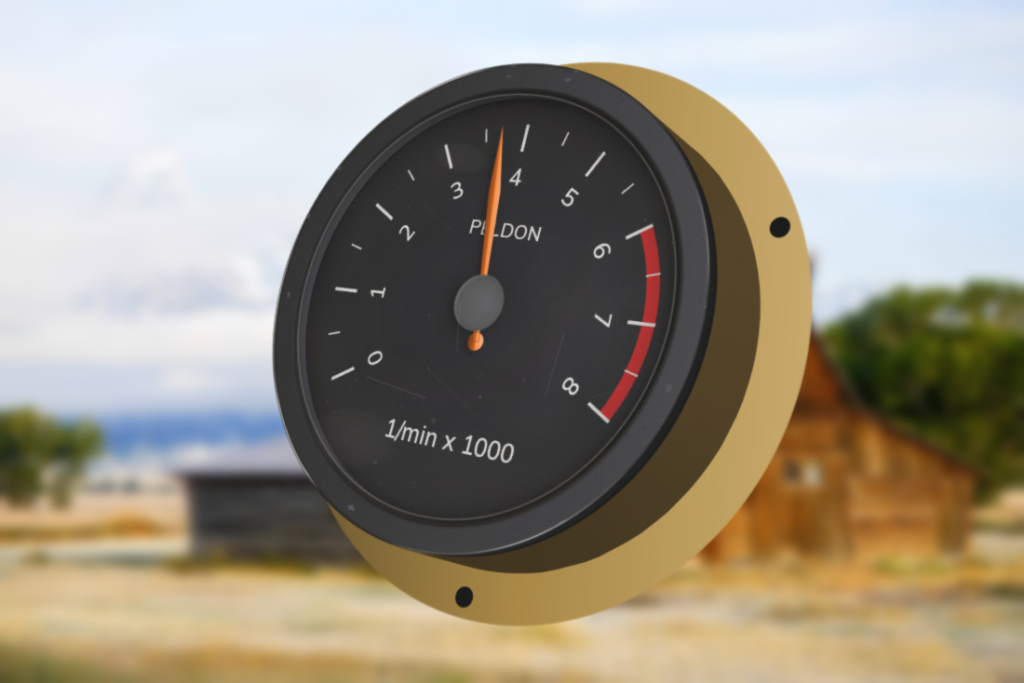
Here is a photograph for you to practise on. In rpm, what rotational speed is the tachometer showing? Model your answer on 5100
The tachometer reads 3750
